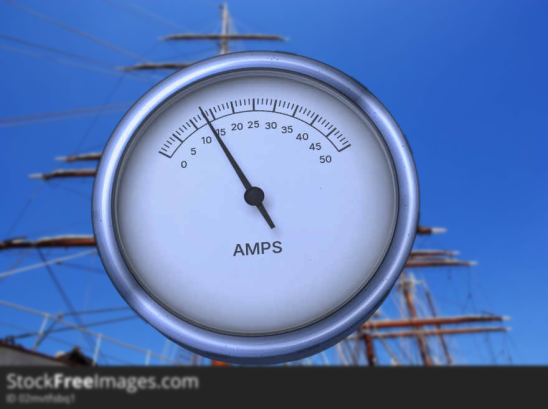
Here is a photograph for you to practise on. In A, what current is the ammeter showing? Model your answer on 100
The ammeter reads 13
